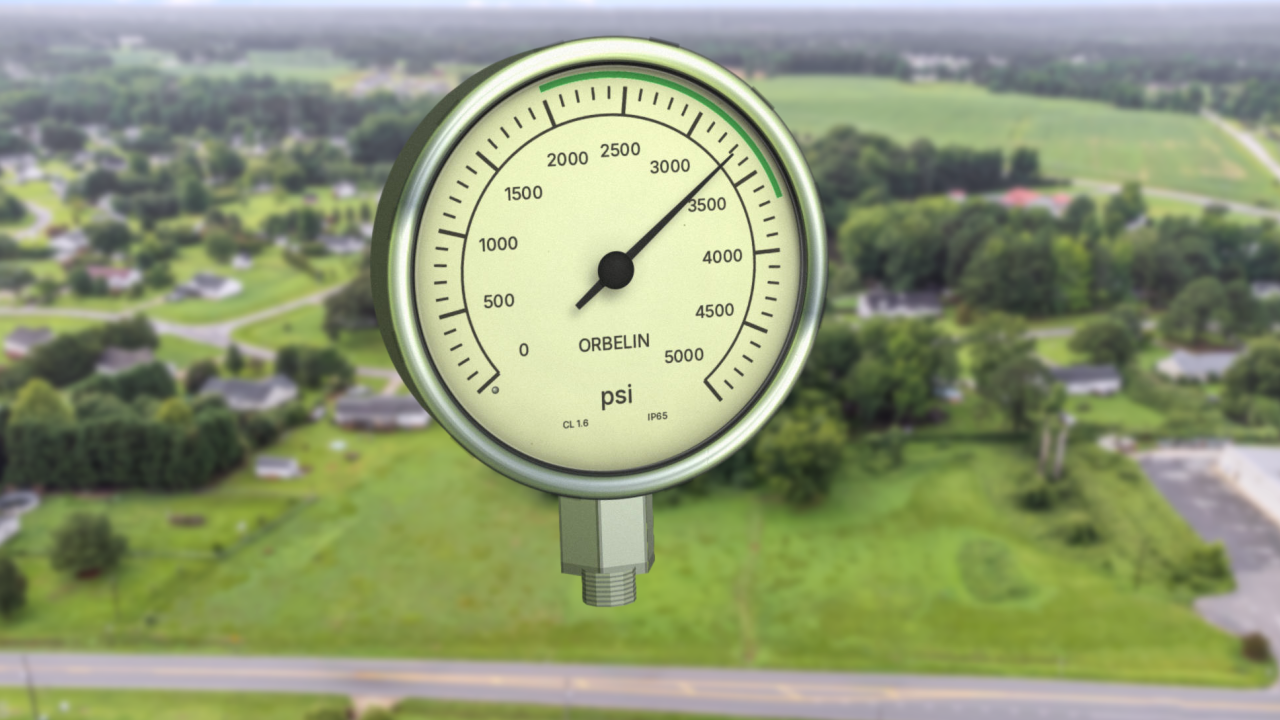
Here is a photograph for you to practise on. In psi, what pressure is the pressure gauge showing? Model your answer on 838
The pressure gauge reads 3300
